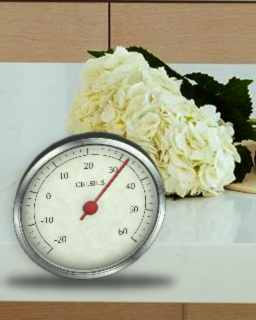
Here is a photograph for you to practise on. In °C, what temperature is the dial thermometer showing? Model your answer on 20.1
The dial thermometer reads 32
